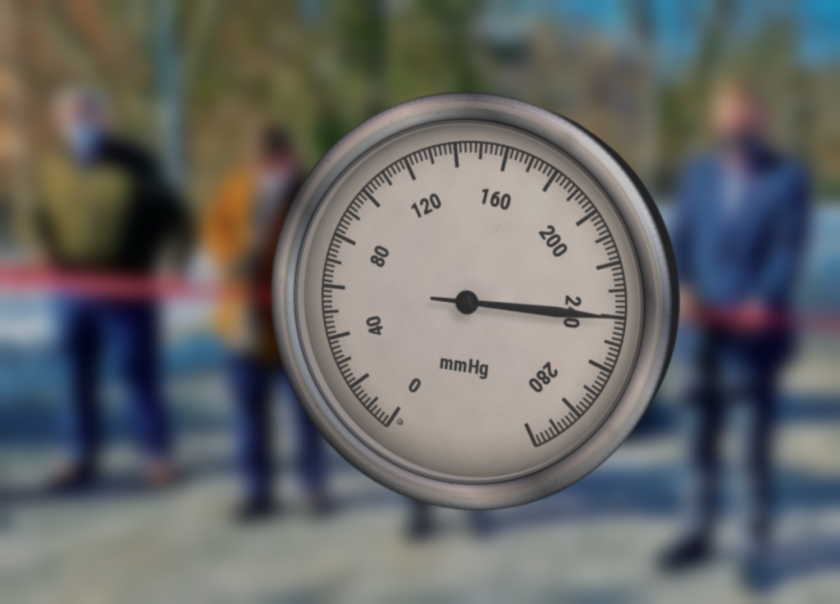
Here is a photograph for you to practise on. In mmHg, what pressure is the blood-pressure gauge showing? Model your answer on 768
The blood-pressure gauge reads 240
